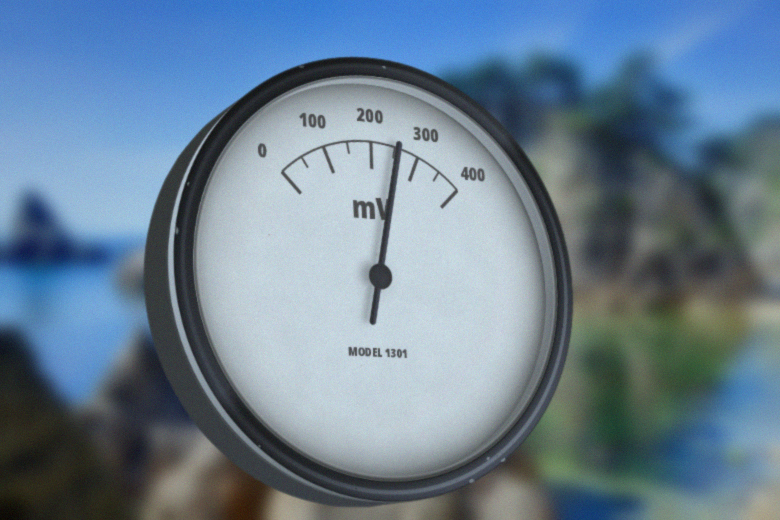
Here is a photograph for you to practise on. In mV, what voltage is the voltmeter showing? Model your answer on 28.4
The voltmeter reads 250
